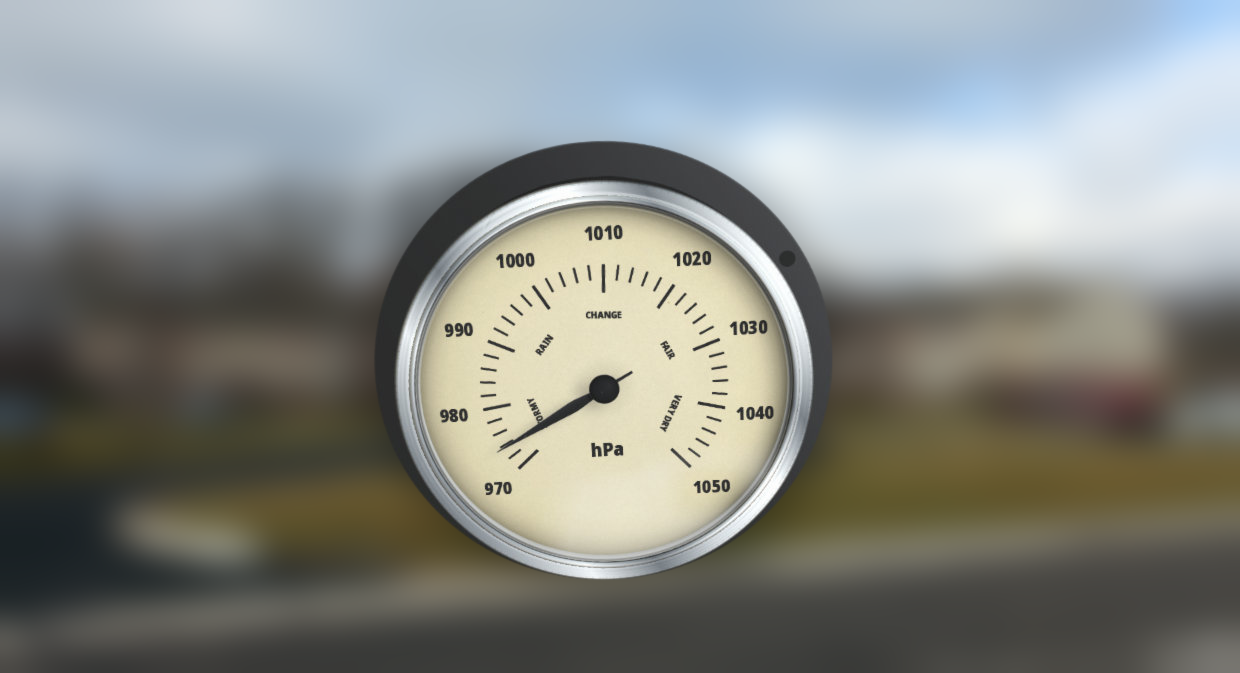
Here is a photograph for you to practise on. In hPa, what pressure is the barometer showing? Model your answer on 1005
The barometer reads 974
